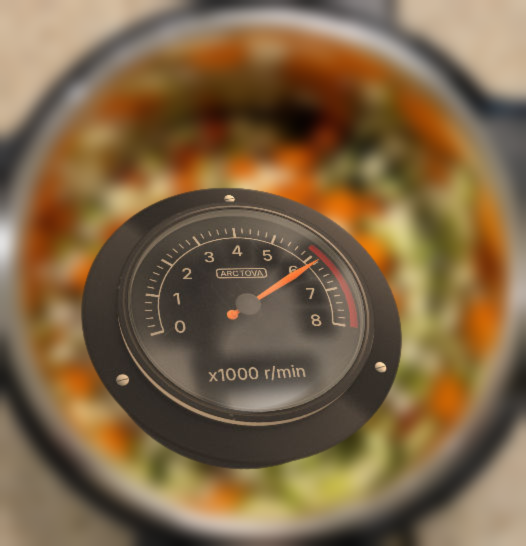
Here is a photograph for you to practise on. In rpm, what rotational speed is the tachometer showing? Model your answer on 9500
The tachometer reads 6200
